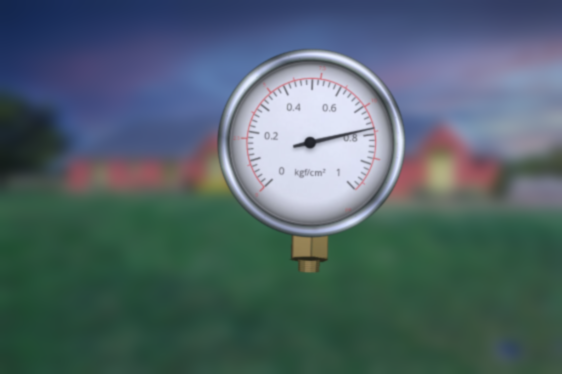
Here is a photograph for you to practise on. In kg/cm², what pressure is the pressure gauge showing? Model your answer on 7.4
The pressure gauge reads 0.78
